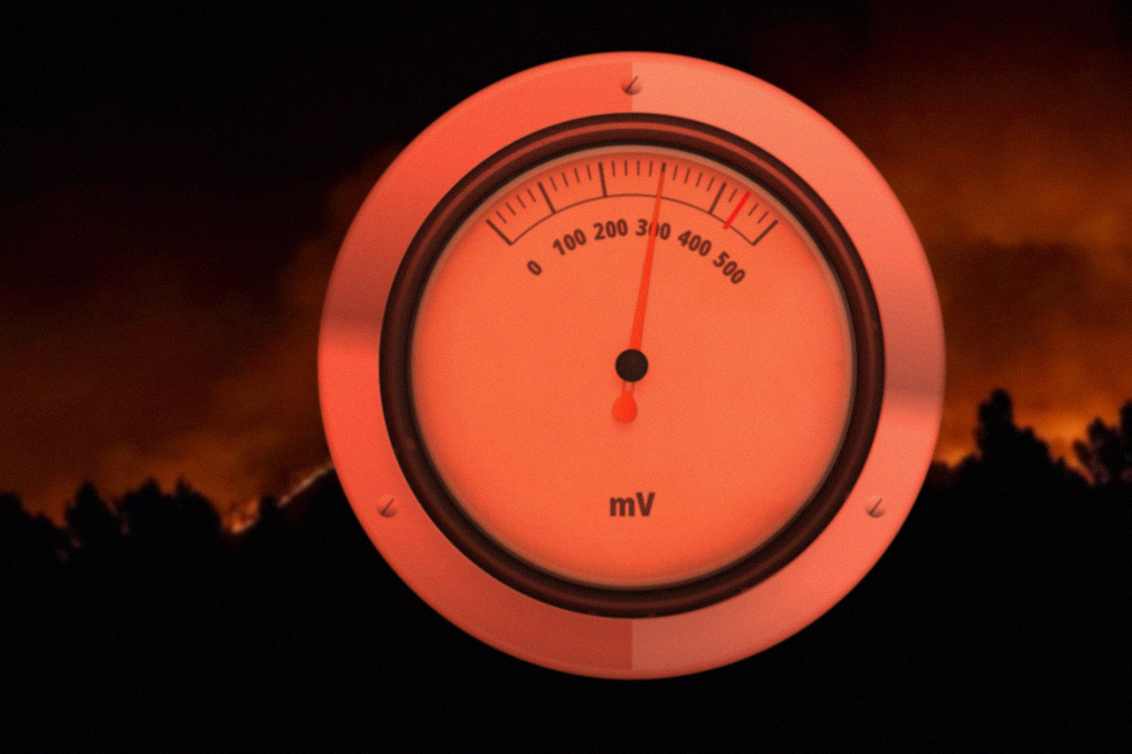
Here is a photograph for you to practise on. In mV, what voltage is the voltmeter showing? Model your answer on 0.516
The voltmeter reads 300
